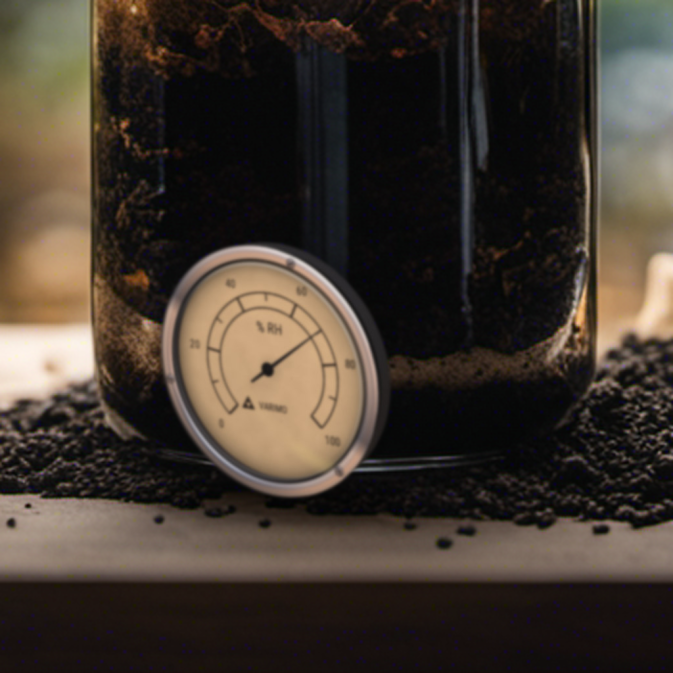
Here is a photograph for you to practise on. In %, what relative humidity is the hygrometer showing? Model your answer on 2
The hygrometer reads 70
